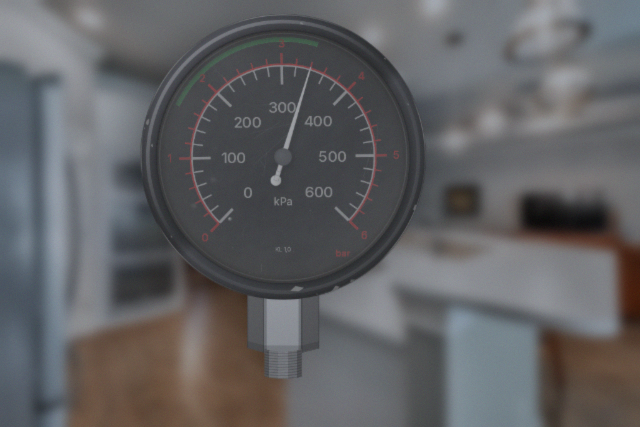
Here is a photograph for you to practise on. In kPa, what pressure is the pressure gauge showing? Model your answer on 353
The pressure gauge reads 340
